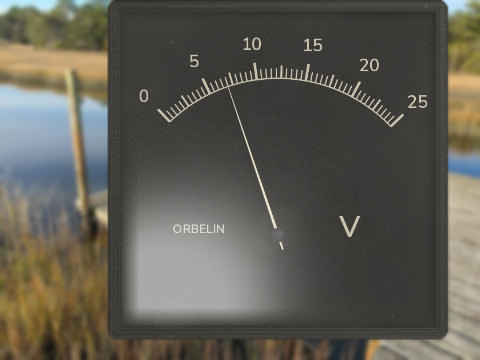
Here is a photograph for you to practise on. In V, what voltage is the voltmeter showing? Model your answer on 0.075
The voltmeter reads 7
